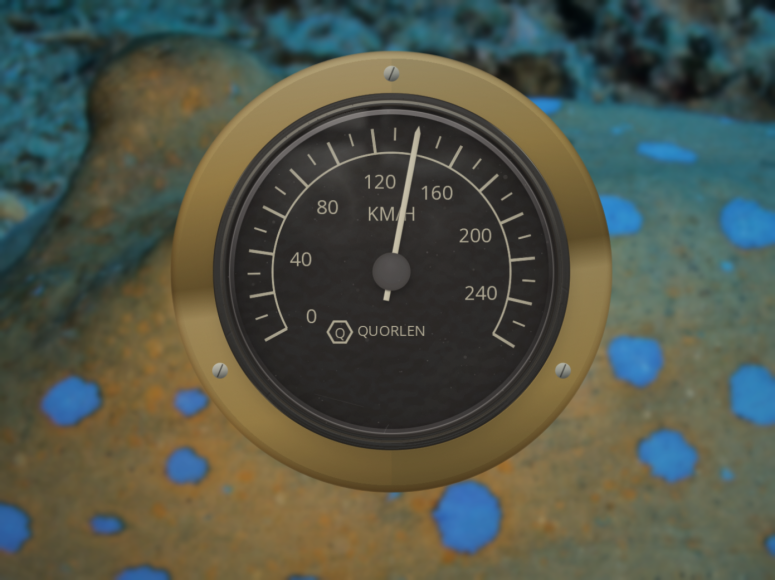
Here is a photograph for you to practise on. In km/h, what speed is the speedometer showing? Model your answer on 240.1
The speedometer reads 140
